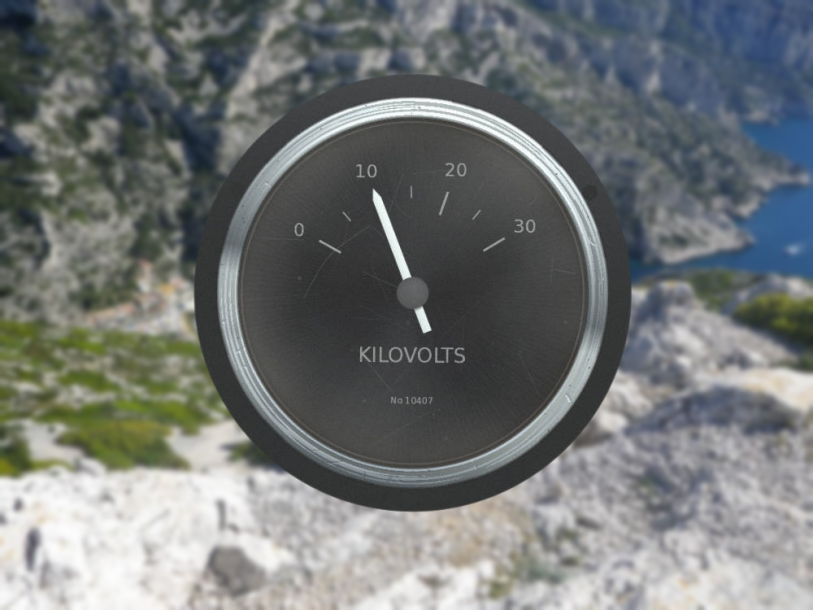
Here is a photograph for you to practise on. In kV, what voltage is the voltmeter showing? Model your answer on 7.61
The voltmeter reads 10
